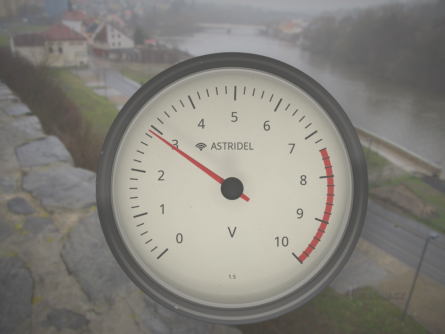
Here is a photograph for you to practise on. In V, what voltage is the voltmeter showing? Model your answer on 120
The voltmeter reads 2.9
